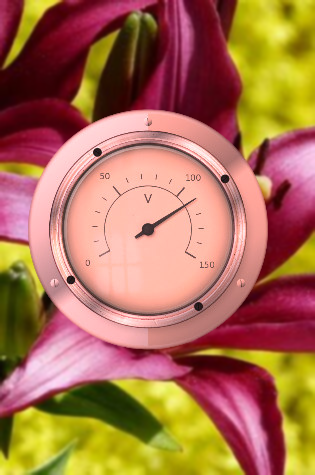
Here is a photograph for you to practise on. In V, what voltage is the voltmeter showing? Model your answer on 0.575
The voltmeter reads 110
